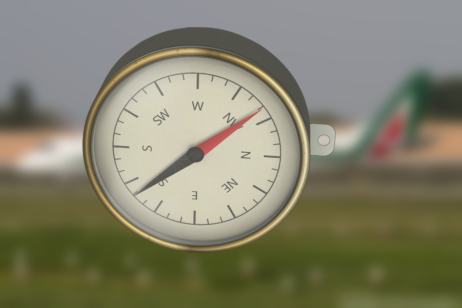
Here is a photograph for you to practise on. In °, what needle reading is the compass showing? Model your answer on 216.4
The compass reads 320
